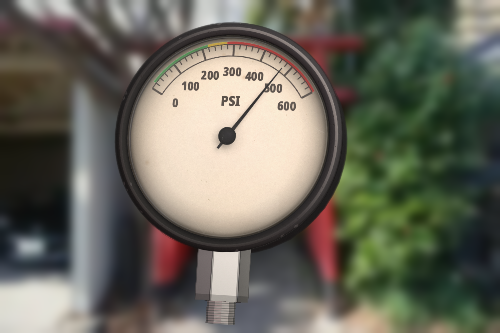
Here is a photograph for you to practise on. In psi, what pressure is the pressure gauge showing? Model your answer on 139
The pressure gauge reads 480
